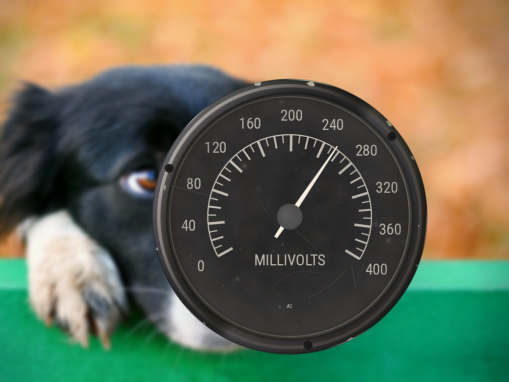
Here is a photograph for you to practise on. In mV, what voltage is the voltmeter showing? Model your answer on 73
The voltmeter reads 255
